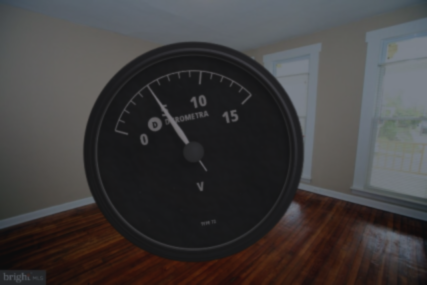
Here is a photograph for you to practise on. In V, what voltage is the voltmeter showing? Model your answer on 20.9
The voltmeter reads 5
